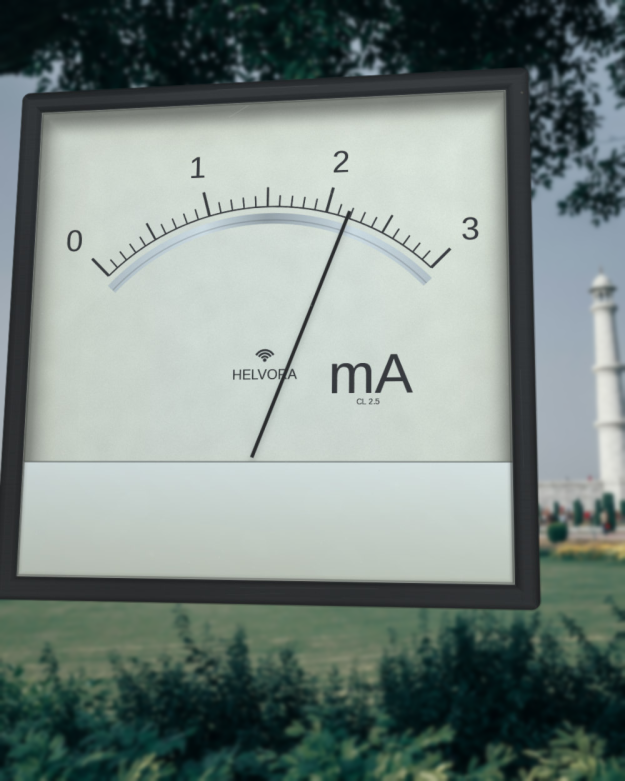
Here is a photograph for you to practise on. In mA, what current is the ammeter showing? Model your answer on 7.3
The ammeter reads 2.2
